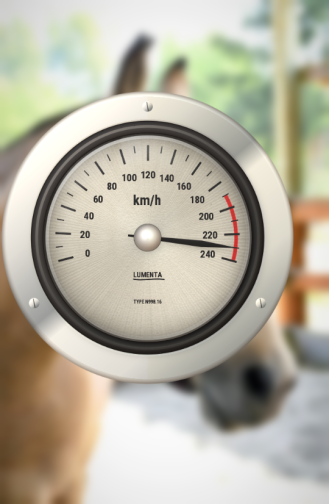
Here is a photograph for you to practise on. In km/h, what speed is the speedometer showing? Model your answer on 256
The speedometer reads 230
